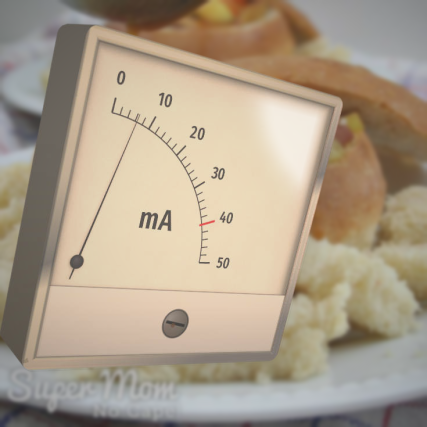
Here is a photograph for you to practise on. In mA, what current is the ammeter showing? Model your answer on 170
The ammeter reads 6
